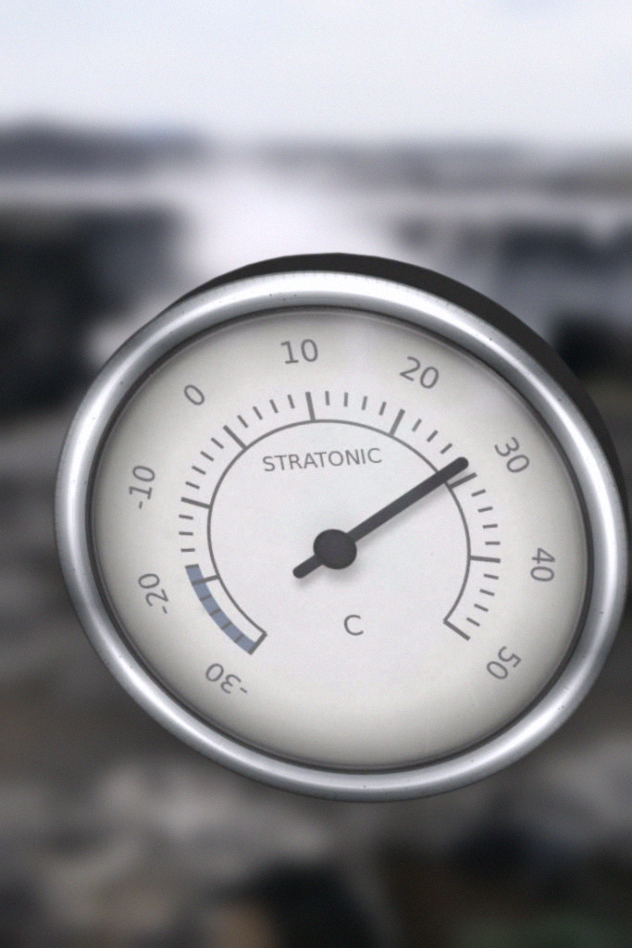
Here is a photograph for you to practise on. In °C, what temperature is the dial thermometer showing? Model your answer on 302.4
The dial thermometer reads 28
